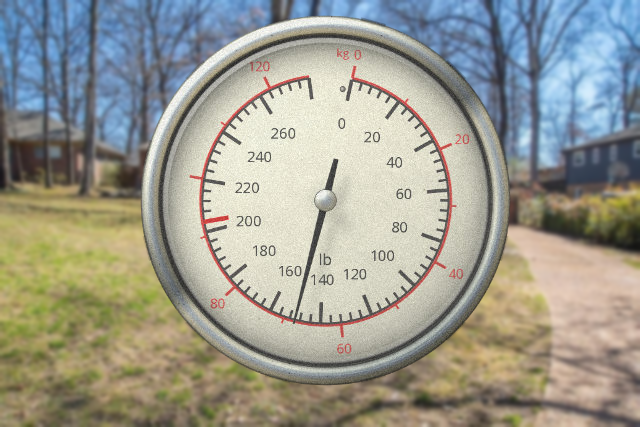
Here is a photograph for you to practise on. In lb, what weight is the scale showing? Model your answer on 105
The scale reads 150
